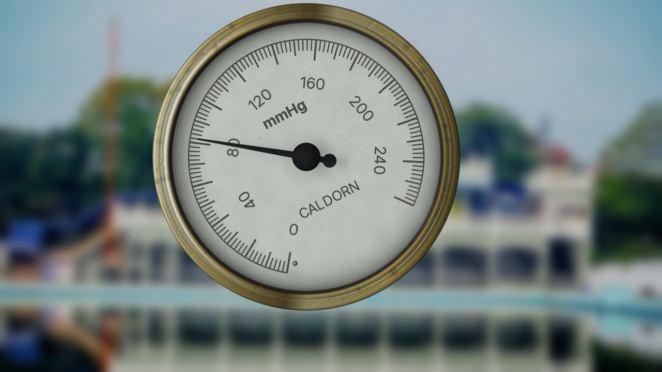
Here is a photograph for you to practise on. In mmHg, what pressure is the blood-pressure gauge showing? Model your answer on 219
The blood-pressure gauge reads 82
